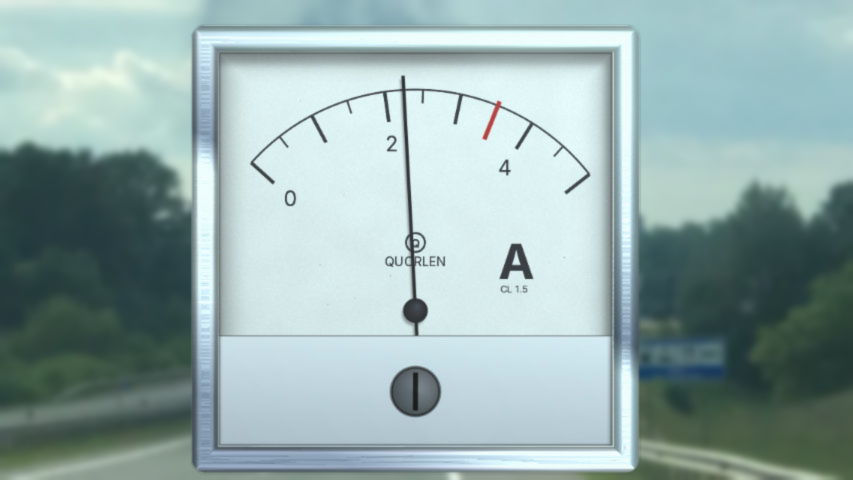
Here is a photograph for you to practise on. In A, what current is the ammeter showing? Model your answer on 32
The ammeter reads 2.25
